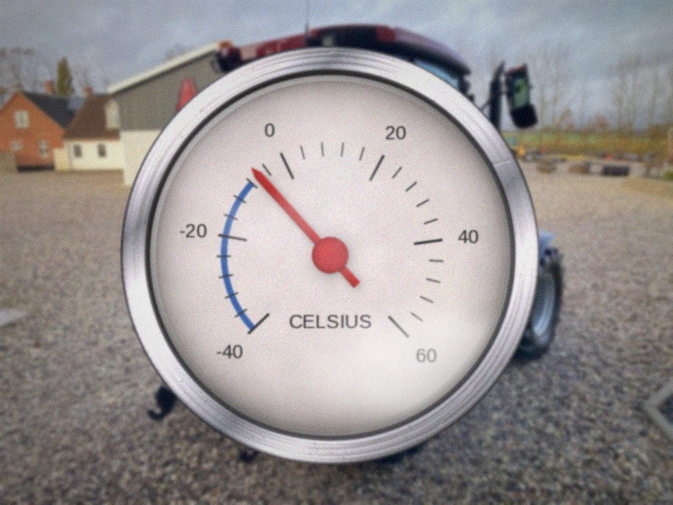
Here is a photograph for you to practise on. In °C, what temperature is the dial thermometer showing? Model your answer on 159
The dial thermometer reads -6
